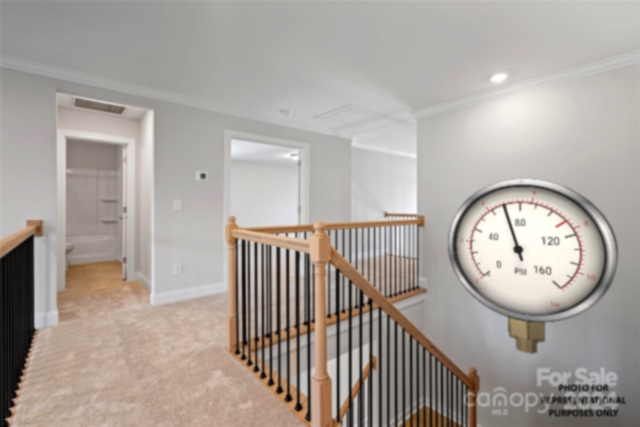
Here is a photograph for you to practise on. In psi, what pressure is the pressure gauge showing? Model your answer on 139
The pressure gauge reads 70
